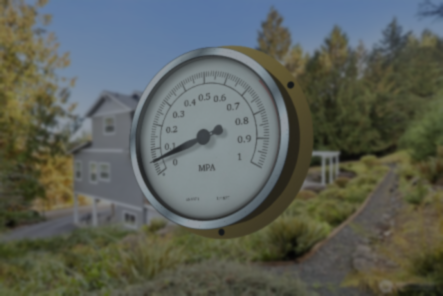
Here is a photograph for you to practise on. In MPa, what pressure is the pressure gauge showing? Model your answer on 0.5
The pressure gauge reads 0.05
